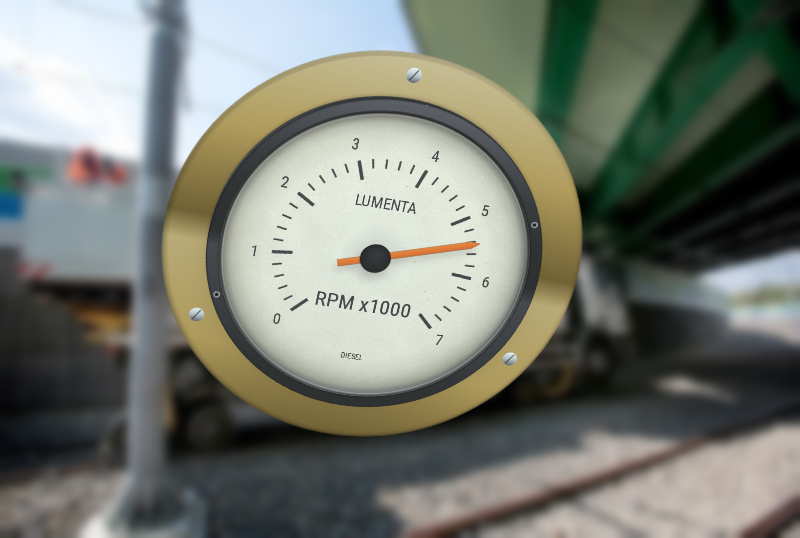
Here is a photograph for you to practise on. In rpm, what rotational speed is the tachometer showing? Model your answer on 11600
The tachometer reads 5400
